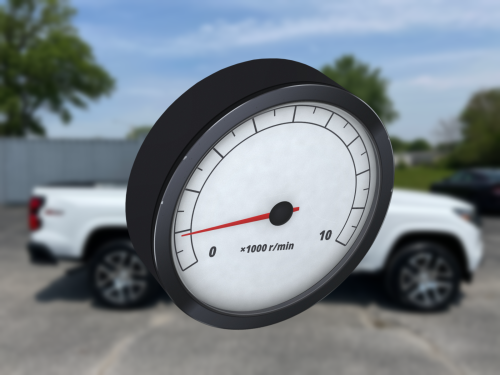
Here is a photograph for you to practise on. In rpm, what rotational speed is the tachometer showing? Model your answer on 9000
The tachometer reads 1000
